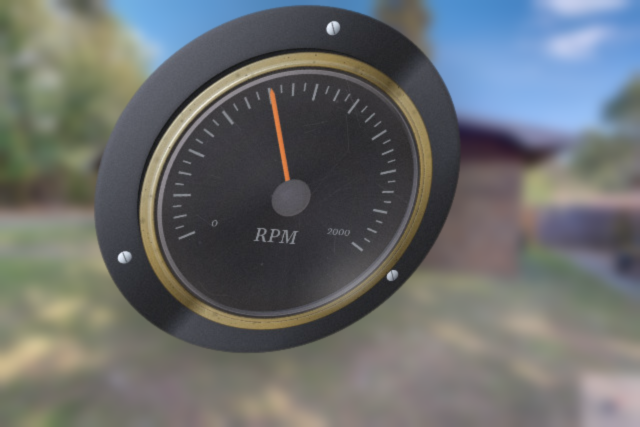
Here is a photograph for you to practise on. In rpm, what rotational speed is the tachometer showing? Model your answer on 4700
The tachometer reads 800
